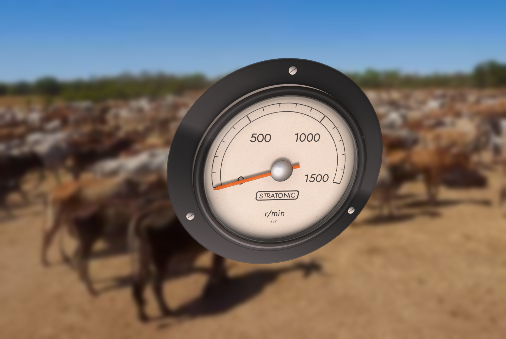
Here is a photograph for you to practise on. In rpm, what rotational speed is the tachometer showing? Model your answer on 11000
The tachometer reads 0
